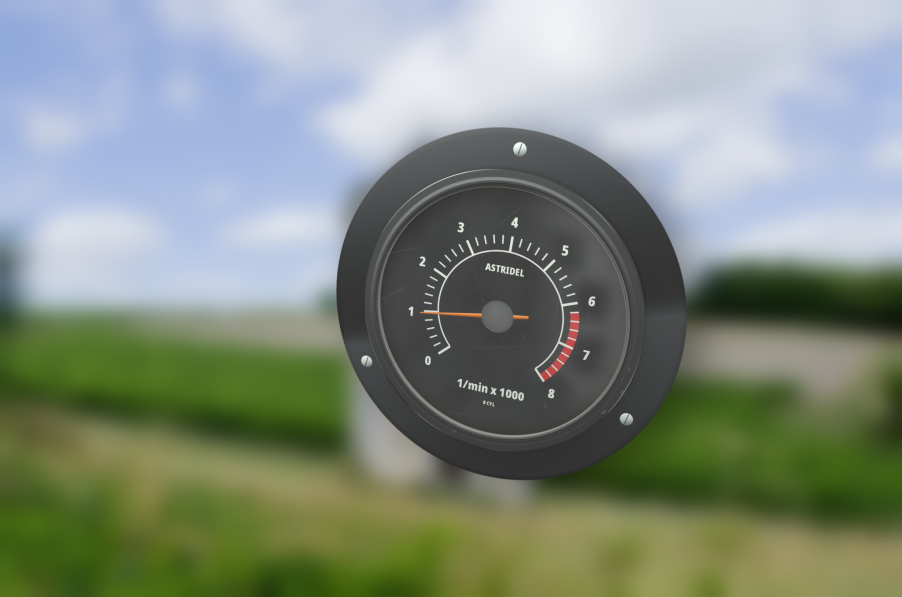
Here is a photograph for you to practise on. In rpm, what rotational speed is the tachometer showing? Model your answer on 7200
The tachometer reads 1000
